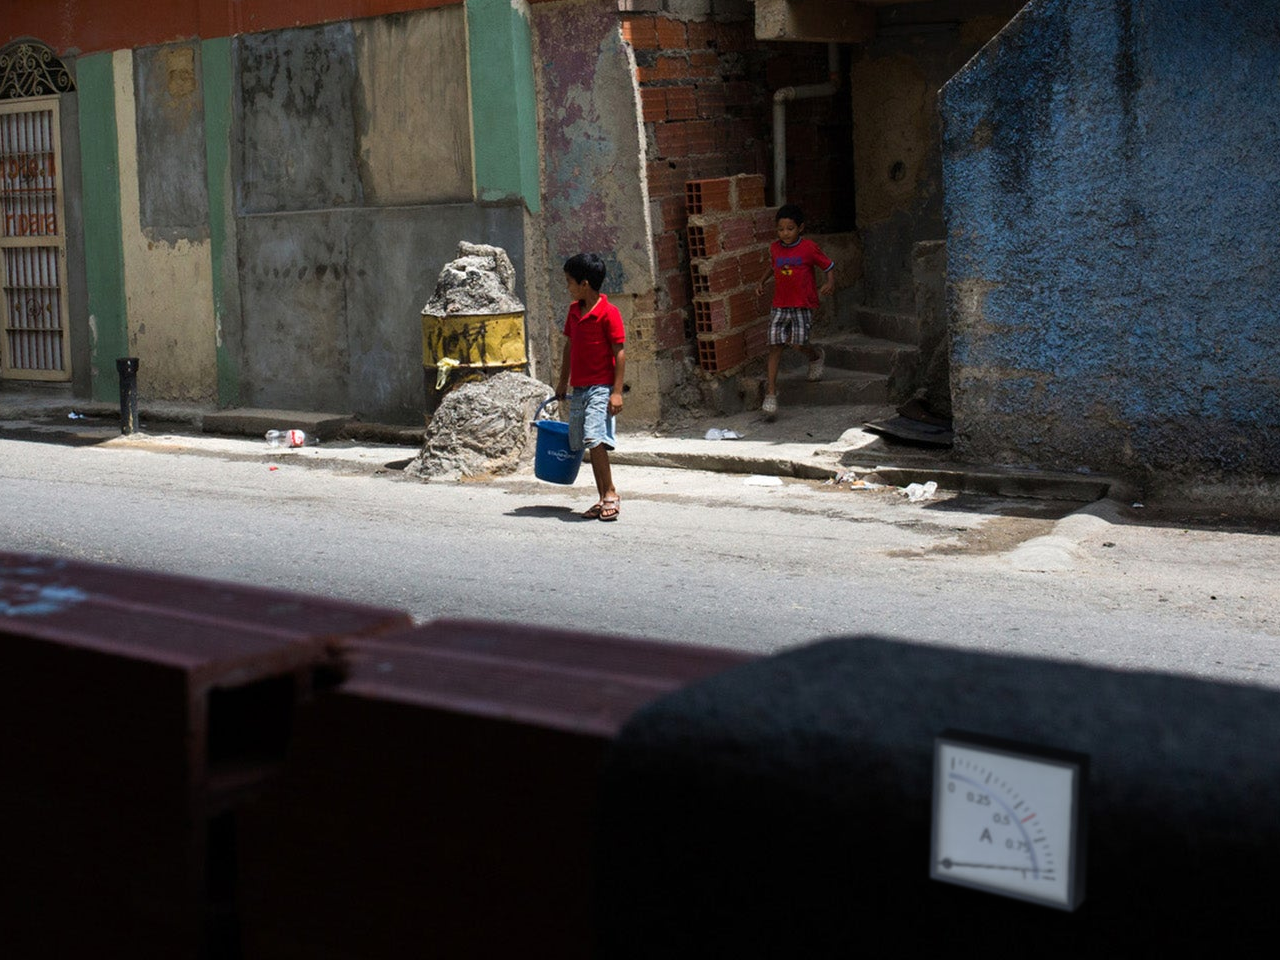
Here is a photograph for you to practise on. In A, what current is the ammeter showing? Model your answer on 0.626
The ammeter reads 0.95
